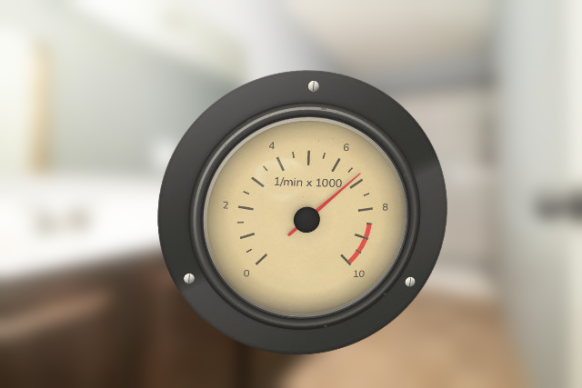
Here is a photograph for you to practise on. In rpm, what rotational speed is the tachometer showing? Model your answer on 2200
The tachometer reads 6750
